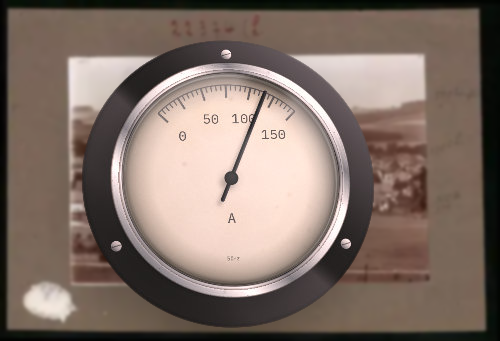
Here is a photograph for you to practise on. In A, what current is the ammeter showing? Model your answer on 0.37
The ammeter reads 115
